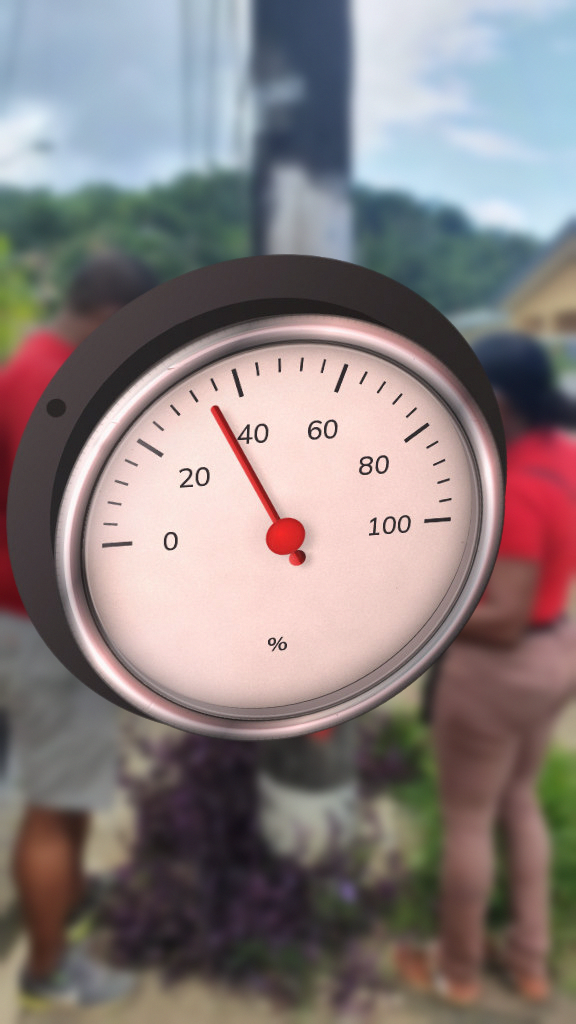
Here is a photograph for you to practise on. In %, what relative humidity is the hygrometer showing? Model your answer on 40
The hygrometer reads 34
